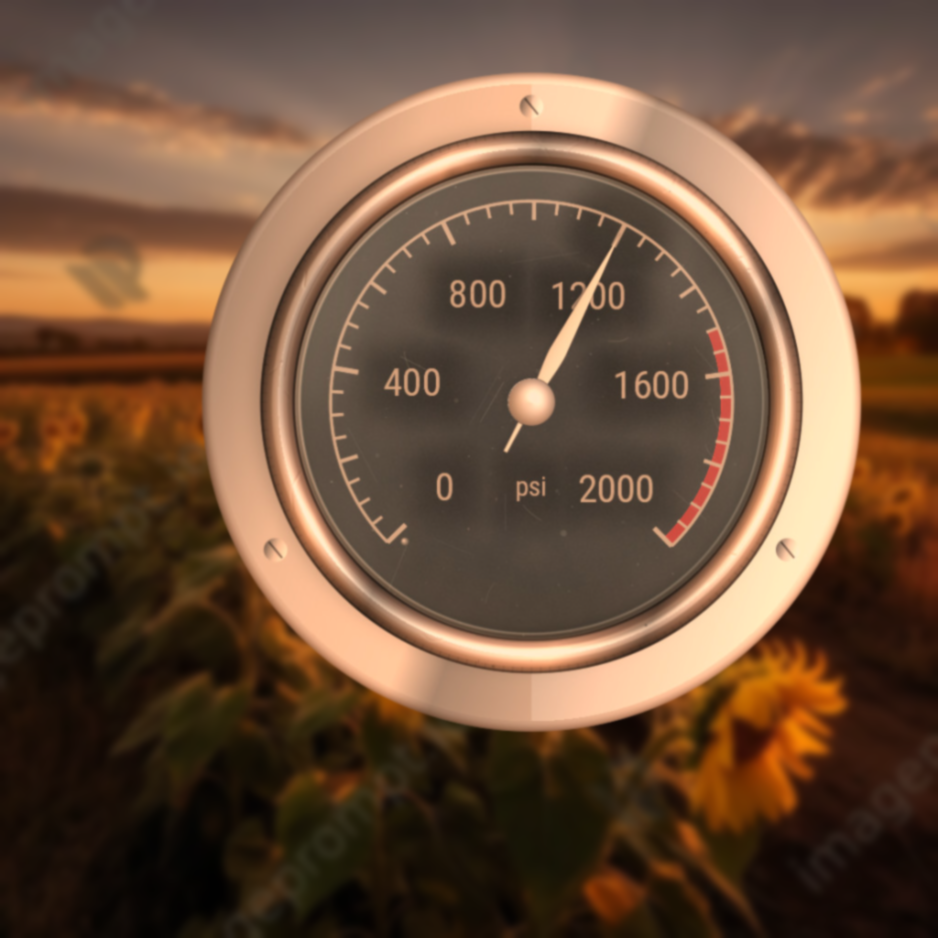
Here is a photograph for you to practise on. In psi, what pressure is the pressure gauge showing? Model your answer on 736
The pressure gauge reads 1200
